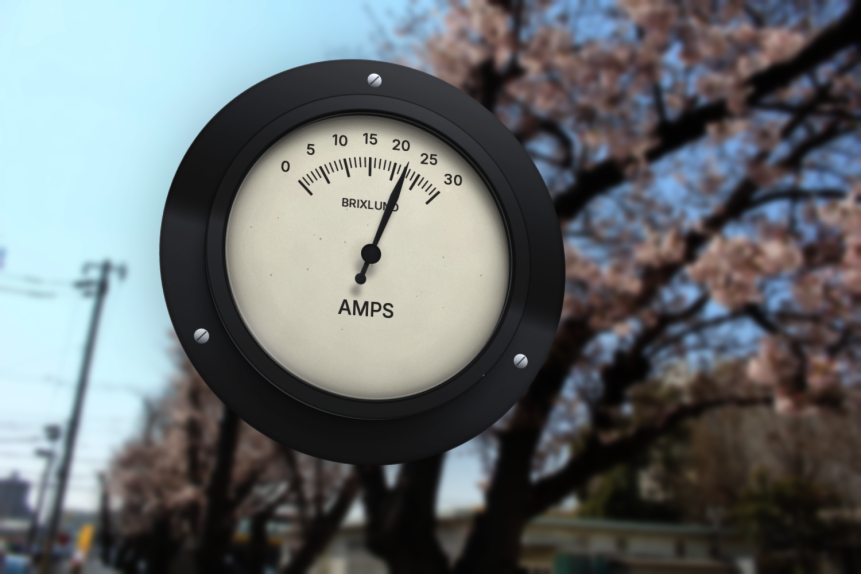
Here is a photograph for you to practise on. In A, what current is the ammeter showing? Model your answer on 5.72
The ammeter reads 22
